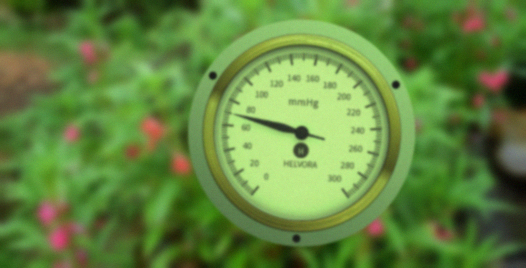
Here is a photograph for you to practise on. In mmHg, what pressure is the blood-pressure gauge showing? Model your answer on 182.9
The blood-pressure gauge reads 70
